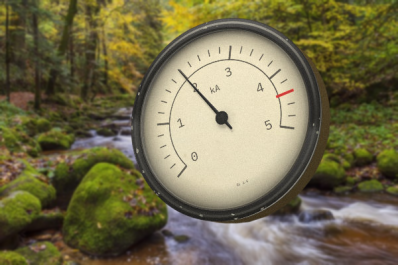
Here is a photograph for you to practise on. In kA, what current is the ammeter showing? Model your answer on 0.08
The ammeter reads 2
